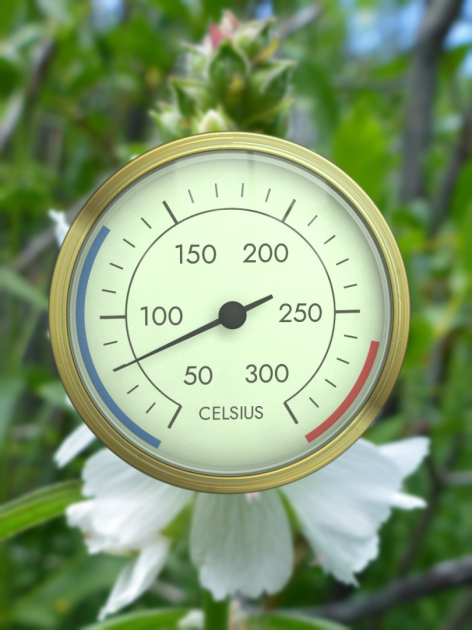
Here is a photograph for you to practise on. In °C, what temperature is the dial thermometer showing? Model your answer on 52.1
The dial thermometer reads 80
